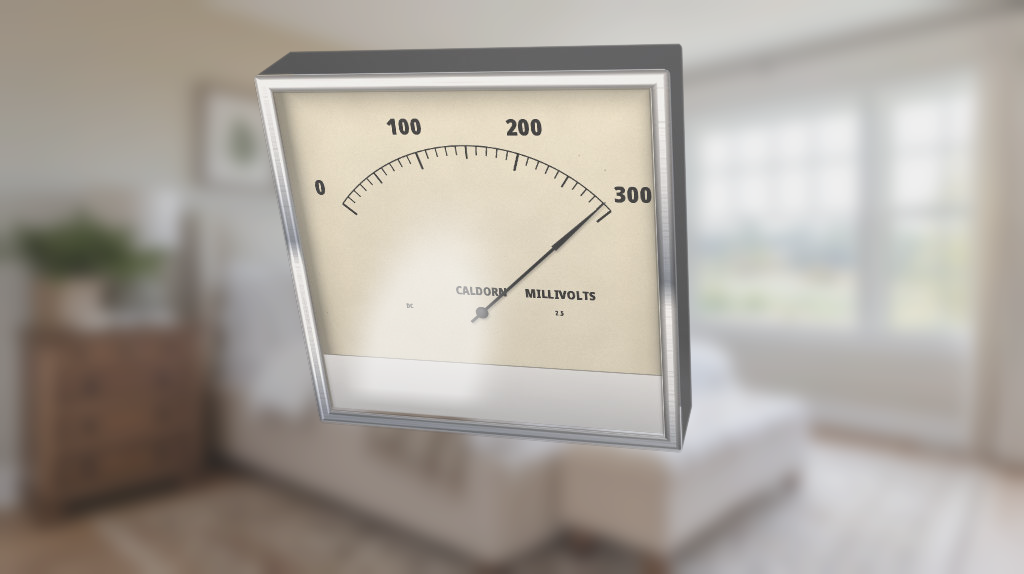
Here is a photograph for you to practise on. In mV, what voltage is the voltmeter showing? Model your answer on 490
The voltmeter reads 290
